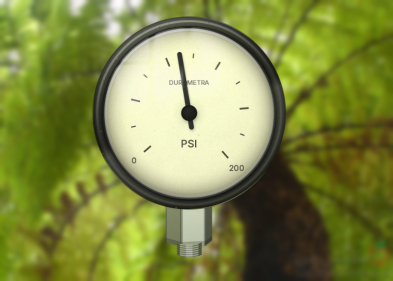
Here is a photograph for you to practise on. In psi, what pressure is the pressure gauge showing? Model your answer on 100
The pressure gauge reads 90
